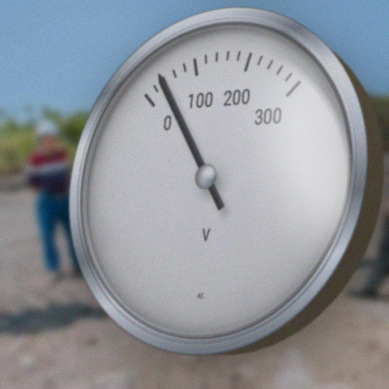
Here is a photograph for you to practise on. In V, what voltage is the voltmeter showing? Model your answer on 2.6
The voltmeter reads 40
